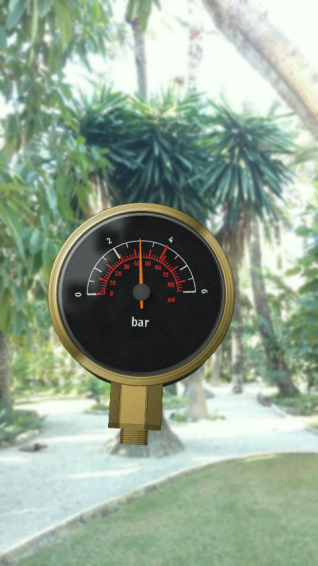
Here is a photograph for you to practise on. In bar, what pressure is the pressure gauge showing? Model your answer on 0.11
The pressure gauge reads 3
